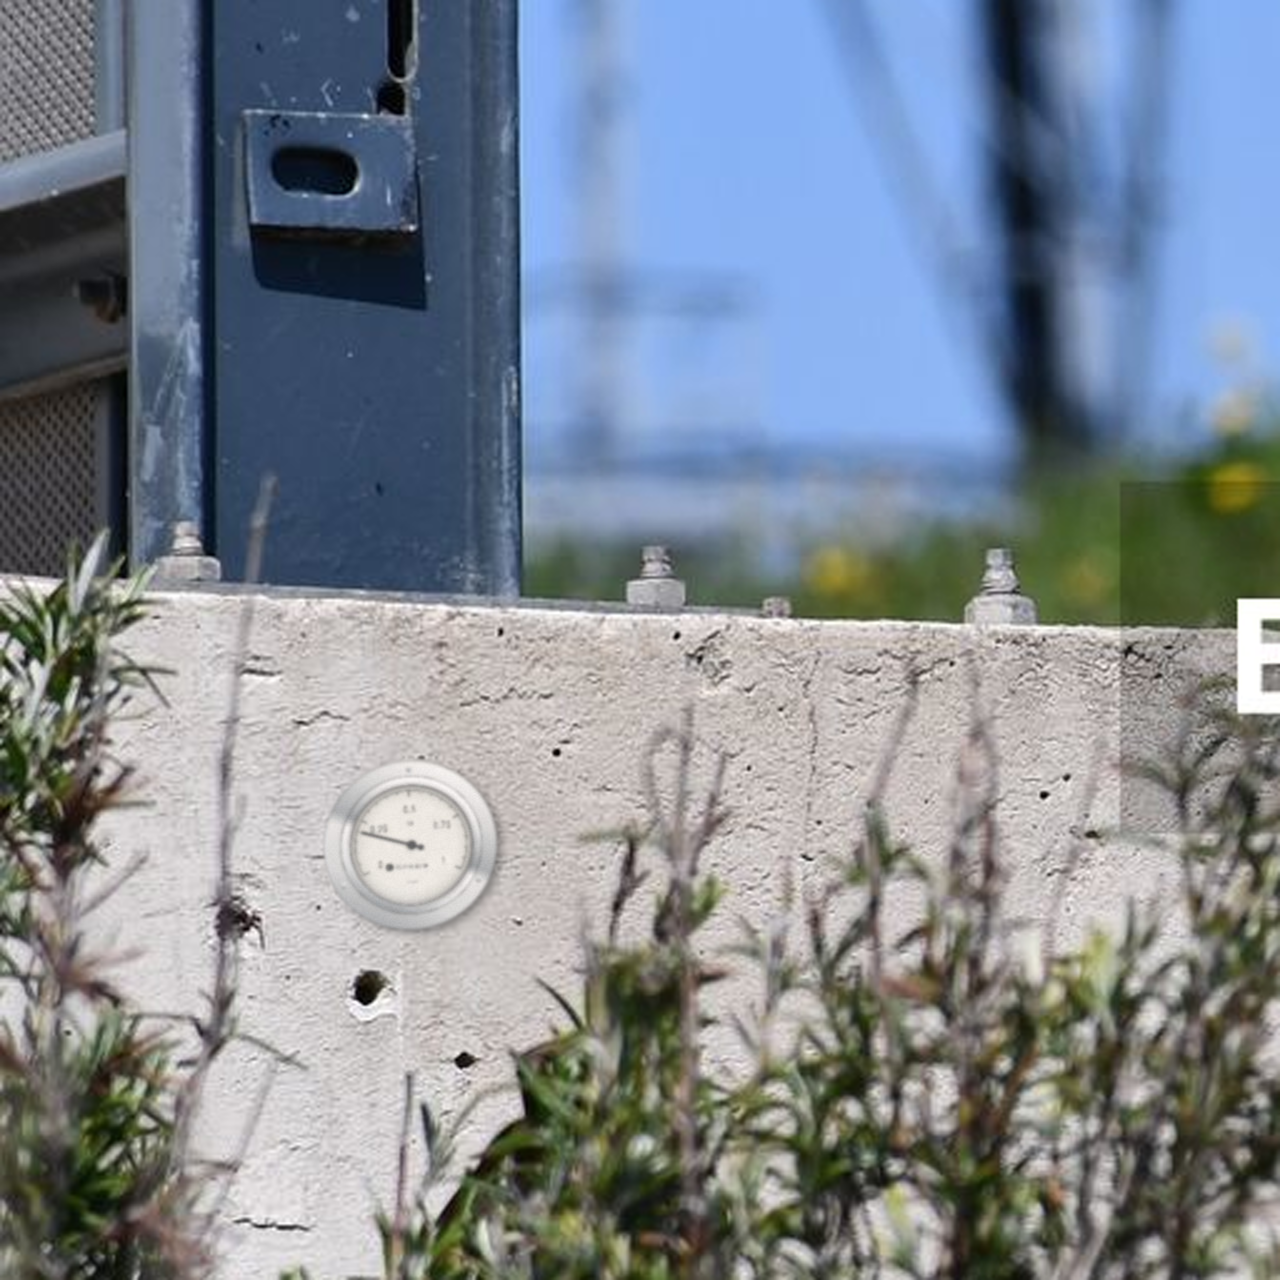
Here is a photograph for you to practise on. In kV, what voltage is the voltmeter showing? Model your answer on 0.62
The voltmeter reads 0.2
